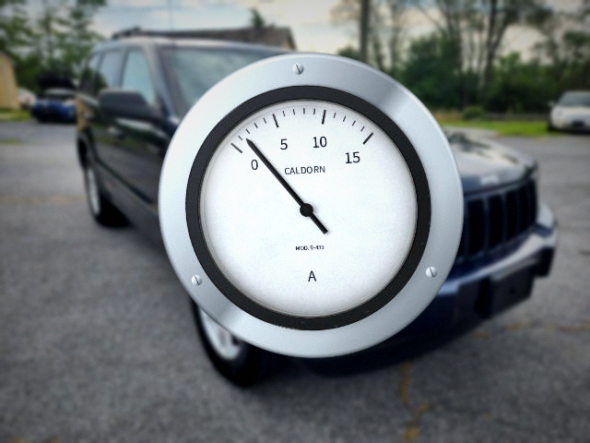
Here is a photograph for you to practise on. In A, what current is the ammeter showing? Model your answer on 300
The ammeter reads 1.5
